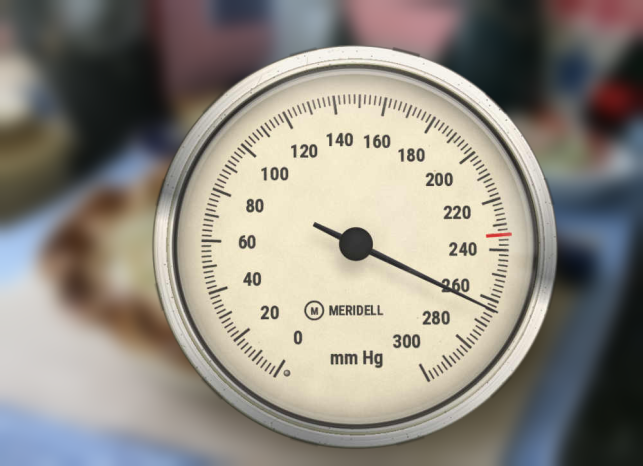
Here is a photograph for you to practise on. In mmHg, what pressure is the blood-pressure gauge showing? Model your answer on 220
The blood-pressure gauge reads 264
